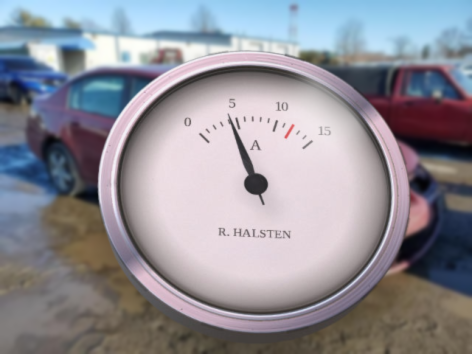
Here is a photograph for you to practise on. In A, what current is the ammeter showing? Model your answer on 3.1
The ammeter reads 4
